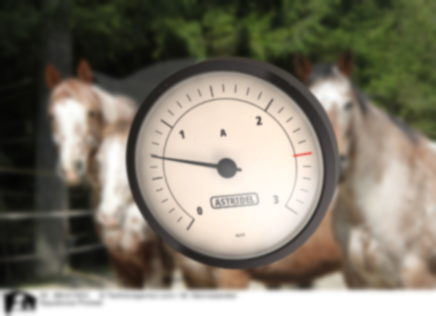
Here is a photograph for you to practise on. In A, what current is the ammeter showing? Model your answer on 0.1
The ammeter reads 0.7
